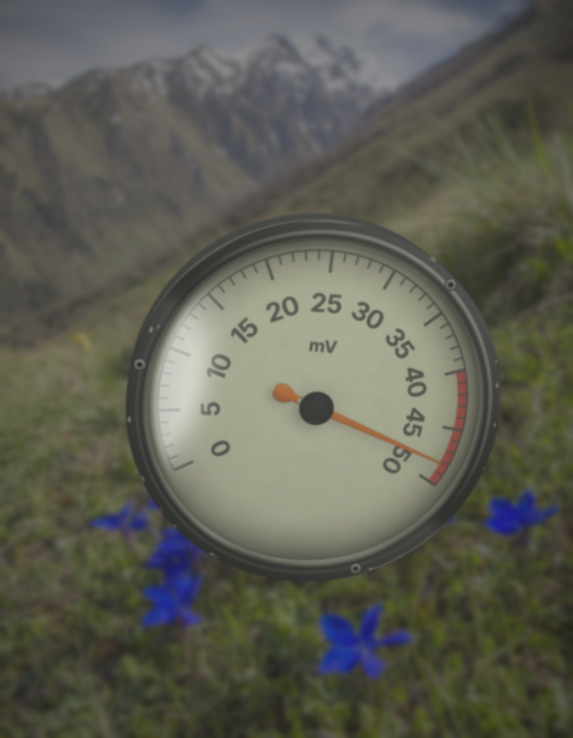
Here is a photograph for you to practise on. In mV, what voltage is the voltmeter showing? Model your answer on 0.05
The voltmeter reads 48
